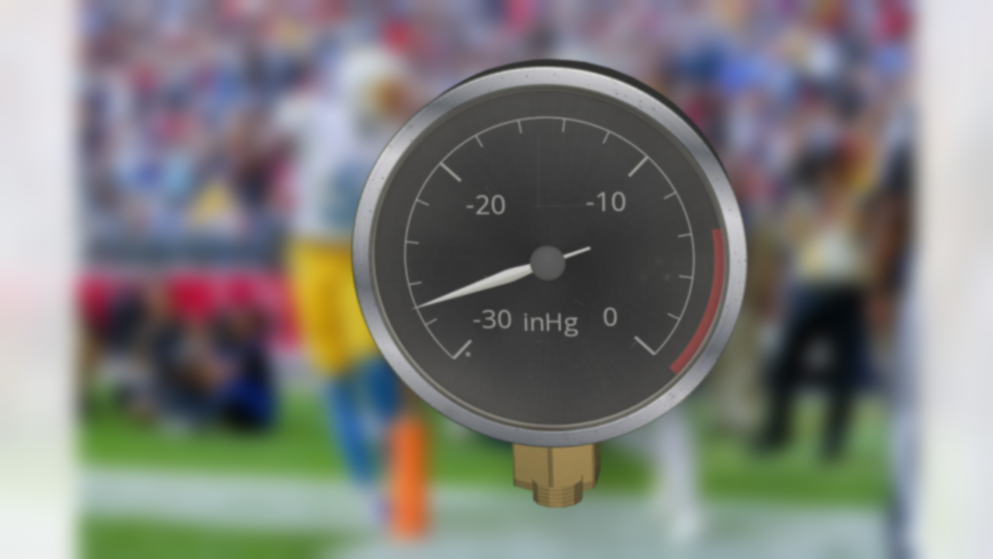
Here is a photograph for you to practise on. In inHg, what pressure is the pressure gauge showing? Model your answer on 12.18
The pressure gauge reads -27
